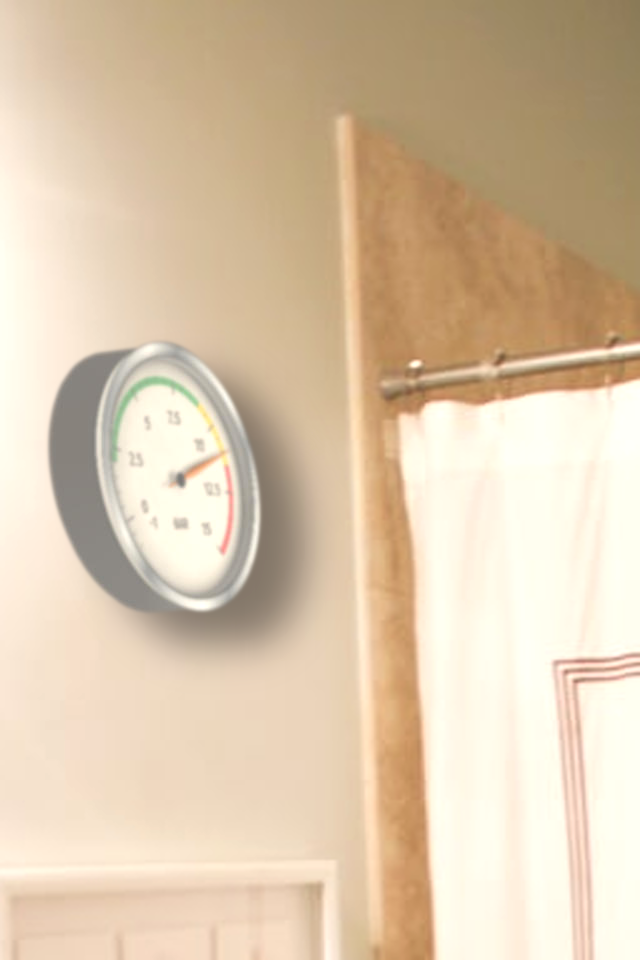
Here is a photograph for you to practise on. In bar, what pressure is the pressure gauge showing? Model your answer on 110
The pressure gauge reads 11
